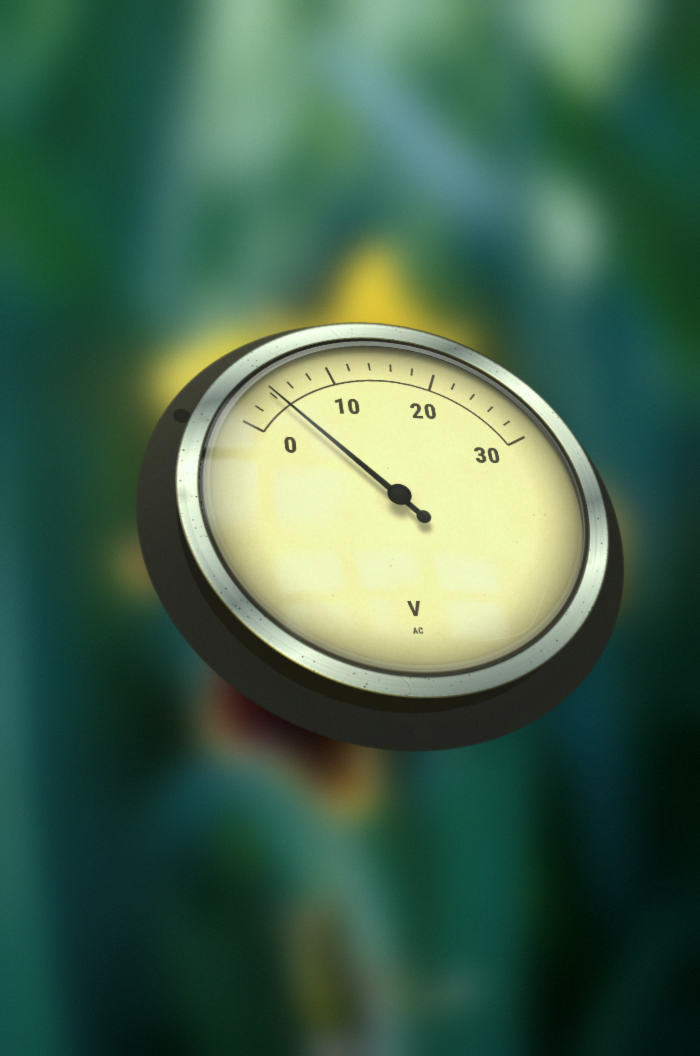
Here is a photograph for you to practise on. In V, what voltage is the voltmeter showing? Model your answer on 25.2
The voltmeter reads 4
